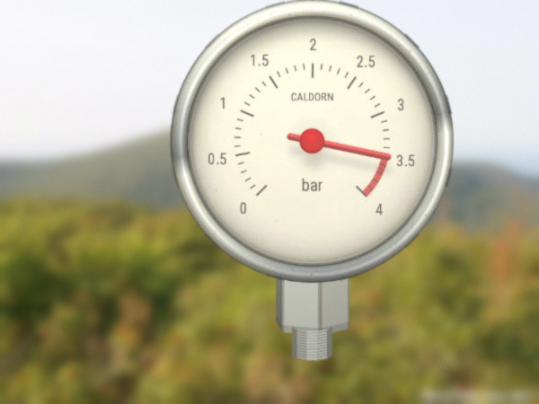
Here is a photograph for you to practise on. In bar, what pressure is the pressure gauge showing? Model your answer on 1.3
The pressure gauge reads 3.5
